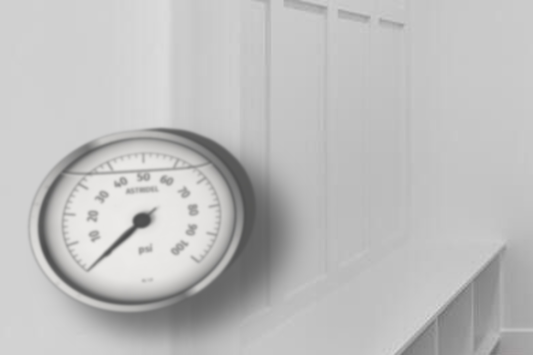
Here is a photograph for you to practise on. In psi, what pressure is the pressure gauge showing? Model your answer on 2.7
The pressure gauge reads 0
